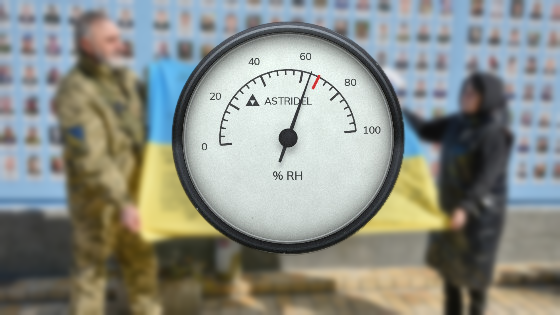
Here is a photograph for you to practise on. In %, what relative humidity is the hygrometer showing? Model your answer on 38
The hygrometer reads 64
